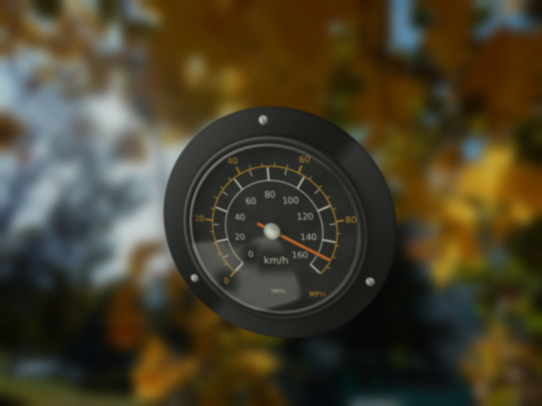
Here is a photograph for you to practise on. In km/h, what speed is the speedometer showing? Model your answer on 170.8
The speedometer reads 150
